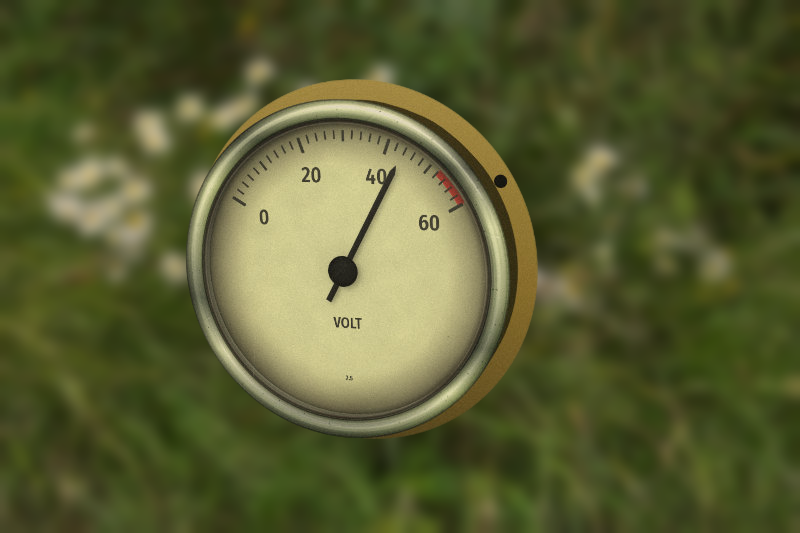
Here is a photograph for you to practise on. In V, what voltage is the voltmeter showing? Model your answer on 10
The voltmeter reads 44
